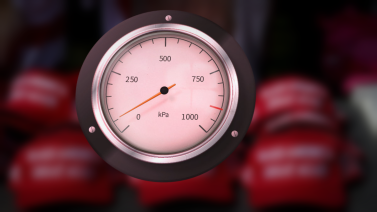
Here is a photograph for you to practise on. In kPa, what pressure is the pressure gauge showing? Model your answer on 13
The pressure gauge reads 50
